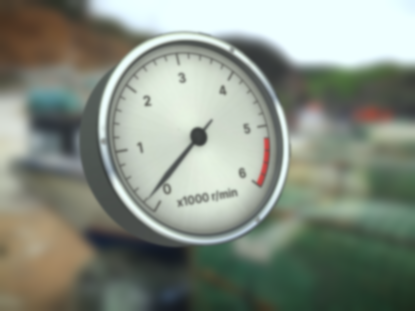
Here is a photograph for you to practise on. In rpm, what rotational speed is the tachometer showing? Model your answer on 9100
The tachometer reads 200
